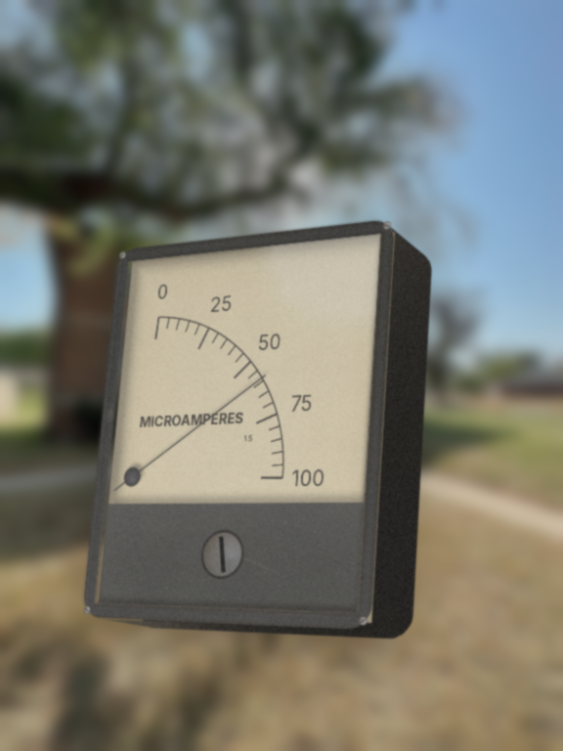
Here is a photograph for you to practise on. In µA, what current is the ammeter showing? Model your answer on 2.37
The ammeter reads 60
